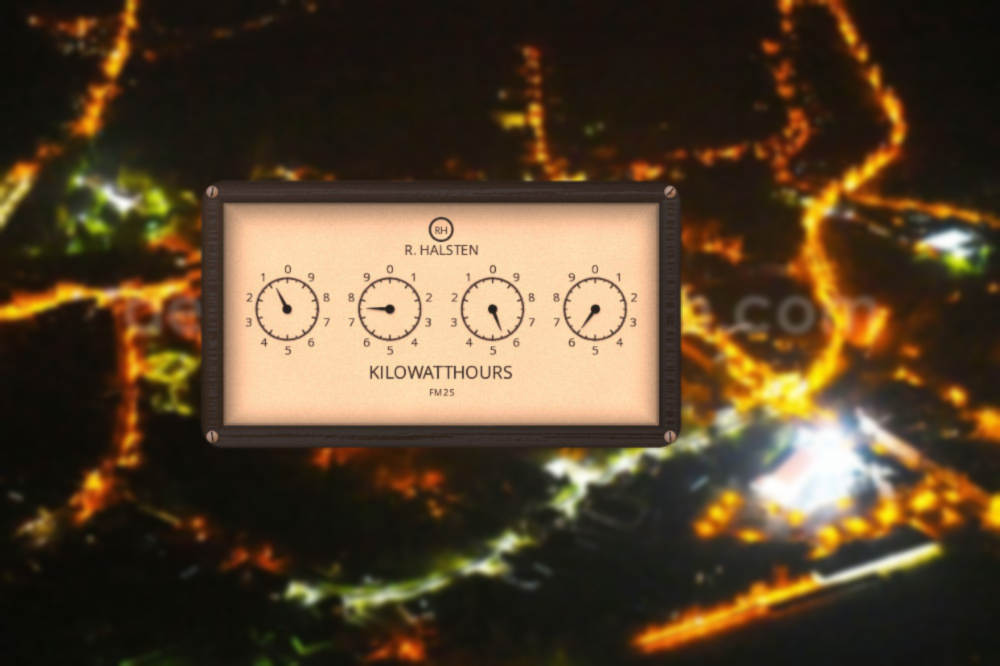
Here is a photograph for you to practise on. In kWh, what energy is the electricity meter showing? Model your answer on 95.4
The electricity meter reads 756
